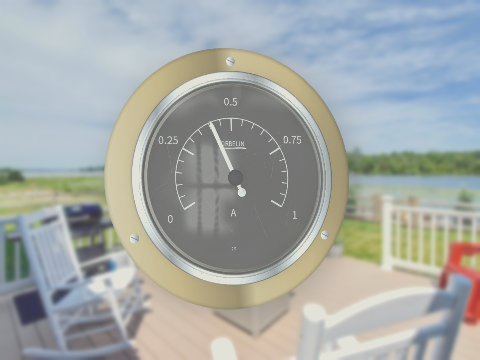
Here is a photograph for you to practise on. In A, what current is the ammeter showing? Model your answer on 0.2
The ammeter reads 0.4
